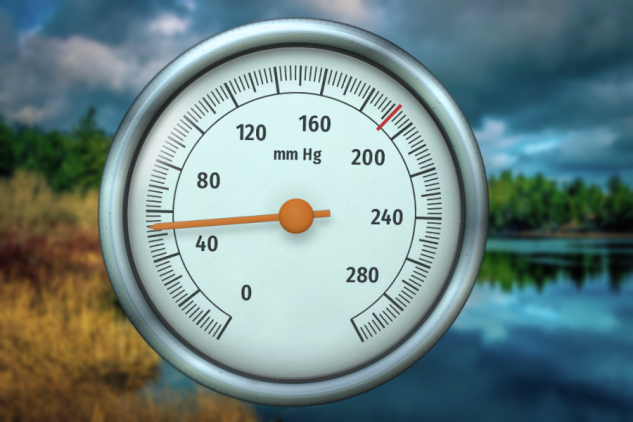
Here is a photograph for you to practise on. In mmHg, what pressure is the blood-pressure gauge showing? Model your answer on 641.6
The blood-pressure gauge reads 54
